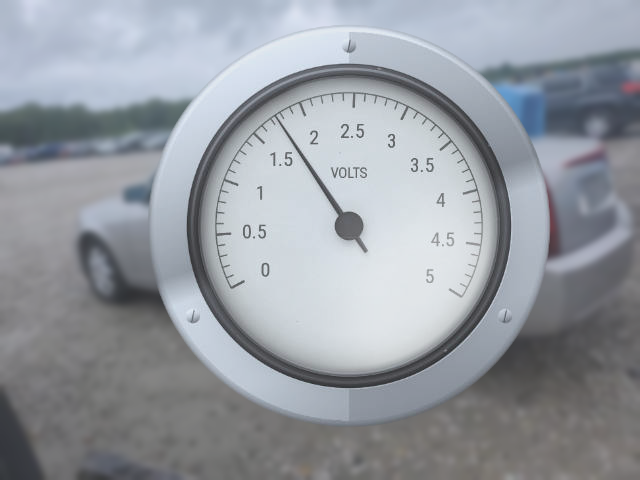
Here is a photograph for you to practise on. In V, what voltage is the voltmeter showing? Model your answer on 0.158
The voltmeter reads 1.75
